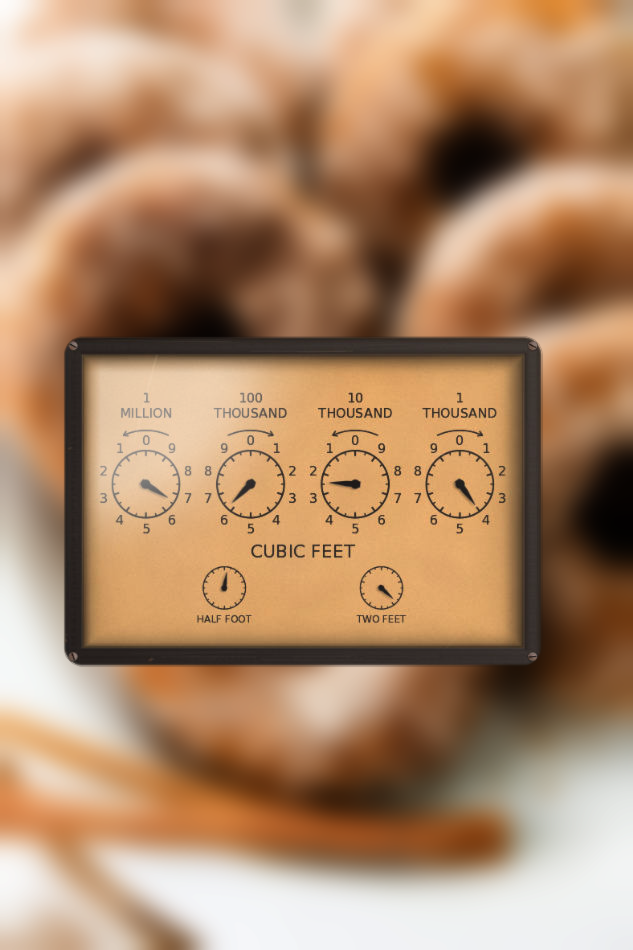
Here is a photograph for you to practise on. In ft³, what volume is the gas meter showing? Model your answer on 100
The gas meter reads 662400
